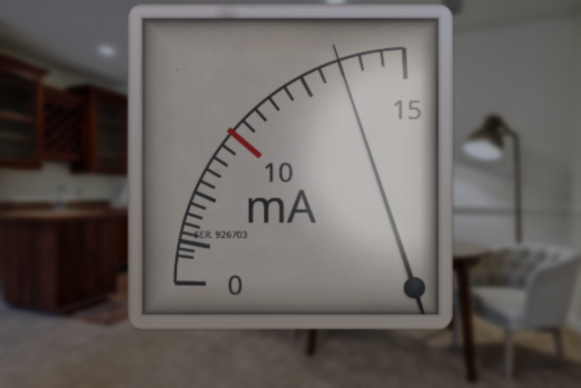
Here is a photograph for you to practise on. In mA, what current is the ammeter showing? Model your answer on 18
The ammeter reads 13.5
